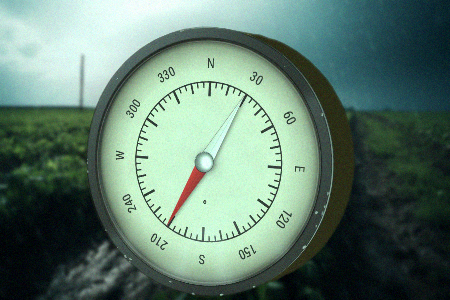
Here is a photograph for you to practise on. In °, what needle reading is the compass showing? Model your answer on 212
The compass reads 210
